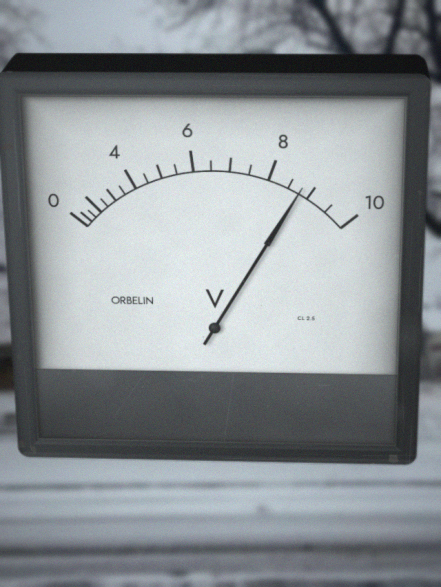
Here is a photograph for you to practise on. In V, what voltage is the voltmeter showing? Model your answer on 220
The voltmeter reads 8.75
